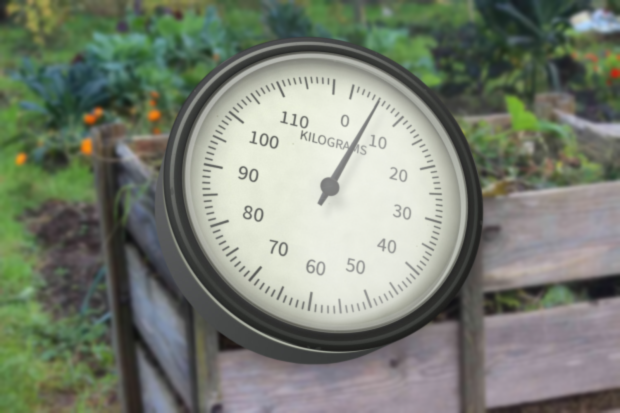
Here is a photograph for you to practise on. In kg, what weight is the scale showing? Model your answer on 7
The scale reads 5
